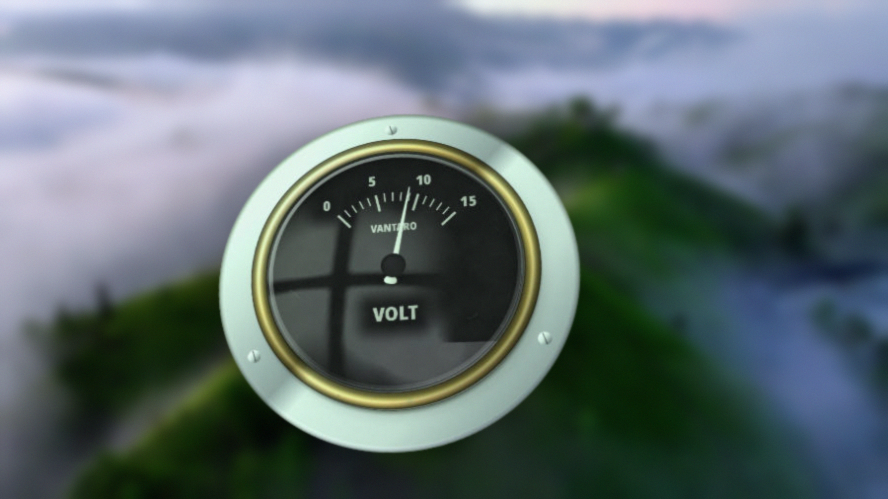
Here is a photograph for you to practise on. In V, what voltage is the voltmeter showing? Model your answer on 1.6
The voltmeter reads 9
